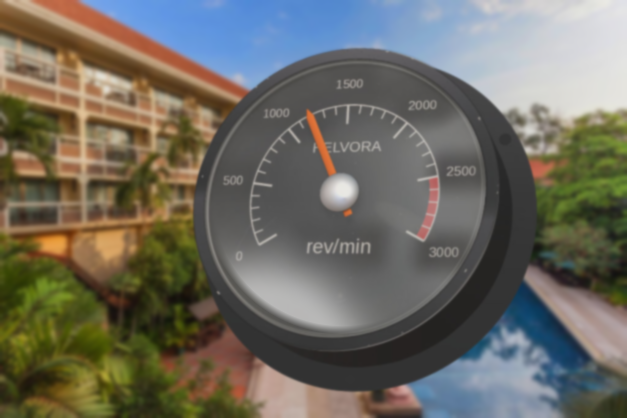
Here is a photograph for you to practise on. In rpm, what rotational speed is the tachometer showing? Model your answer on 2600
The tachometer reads 1200
